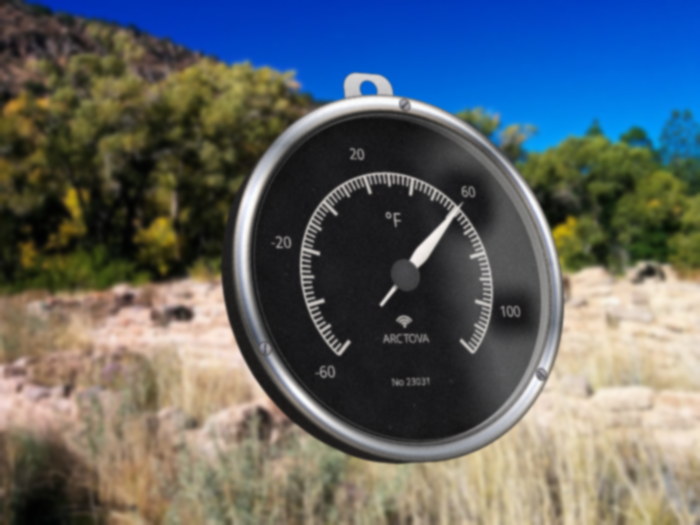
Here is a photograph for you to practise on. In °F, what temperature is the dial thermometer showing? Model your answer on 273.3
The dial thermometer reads 60
